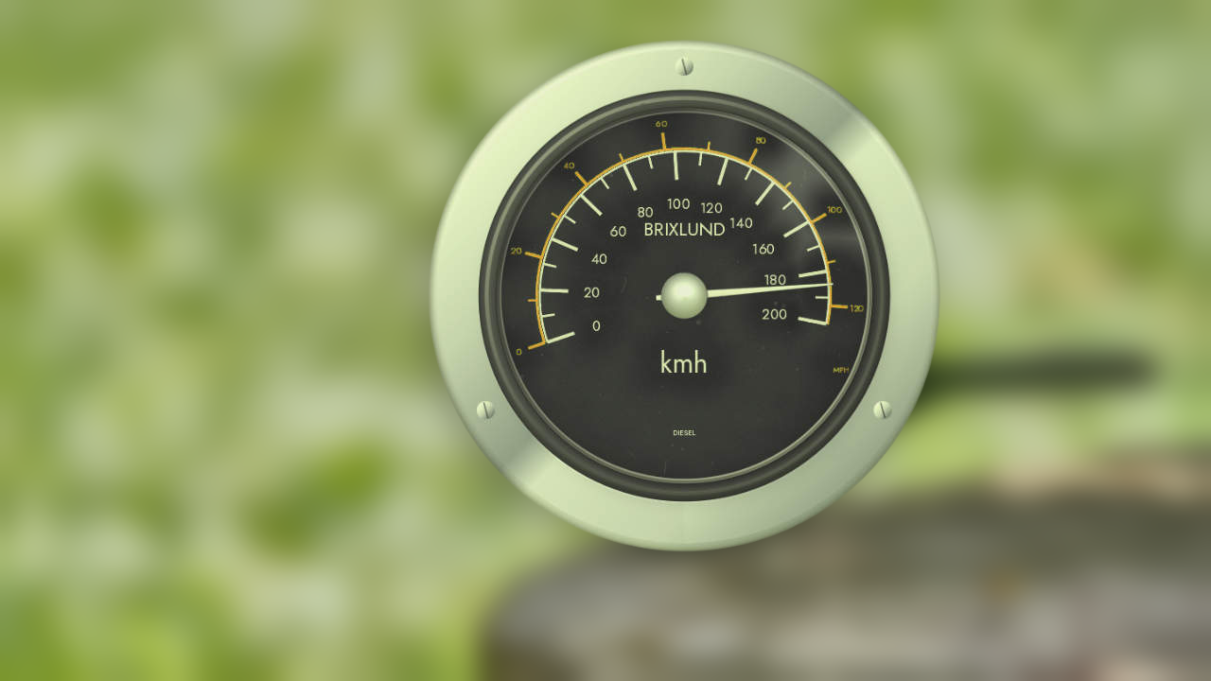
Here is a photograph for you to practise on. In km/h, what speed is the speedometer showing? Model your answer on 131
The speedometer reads 185
